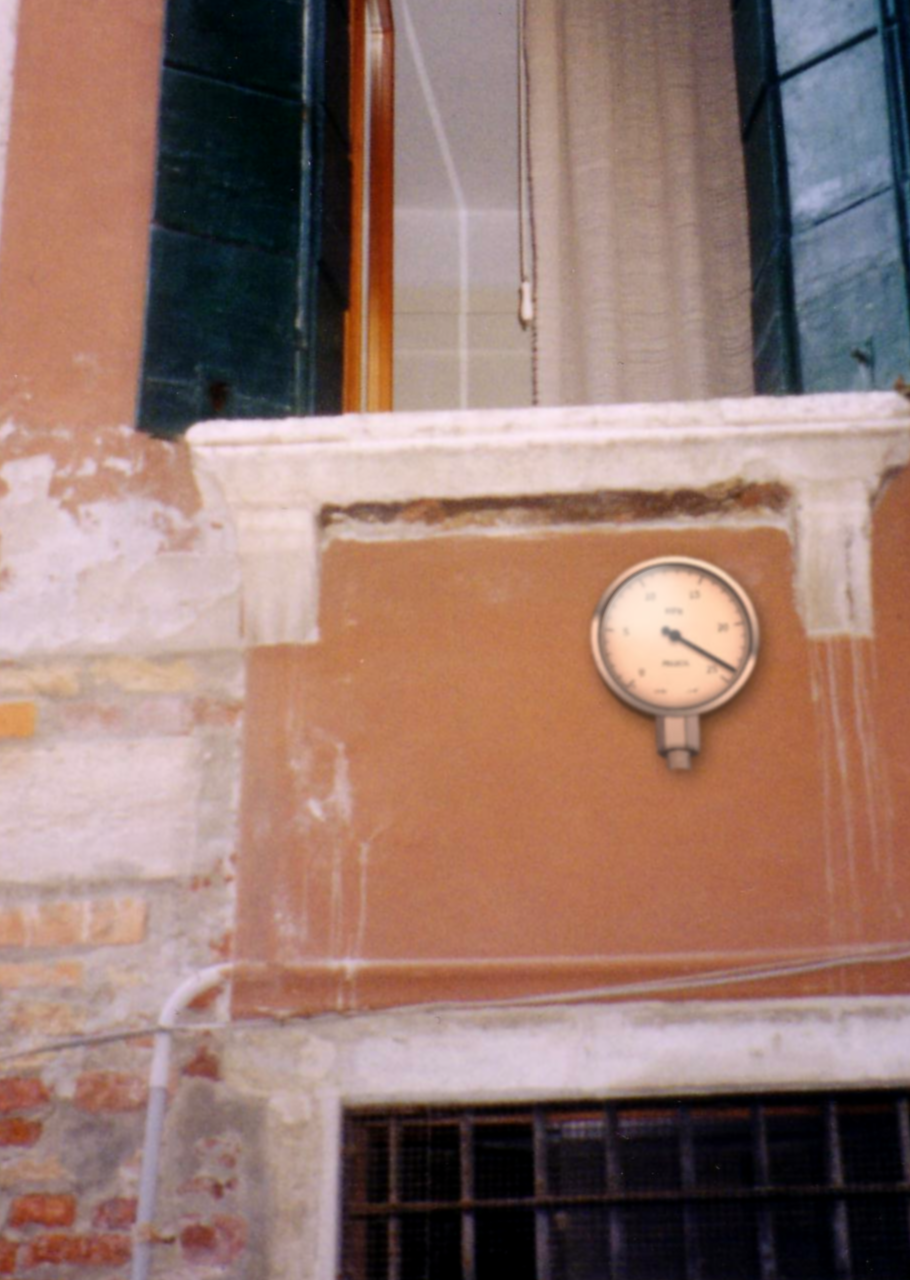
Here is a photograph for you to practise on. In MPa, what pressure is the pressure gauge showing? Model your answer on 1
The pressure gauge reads 24
